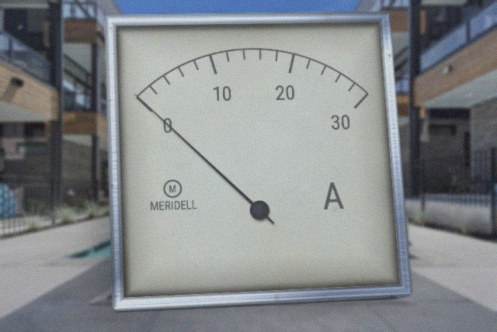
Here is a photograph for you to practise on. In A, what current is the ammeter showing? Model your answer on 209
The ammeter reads 0
